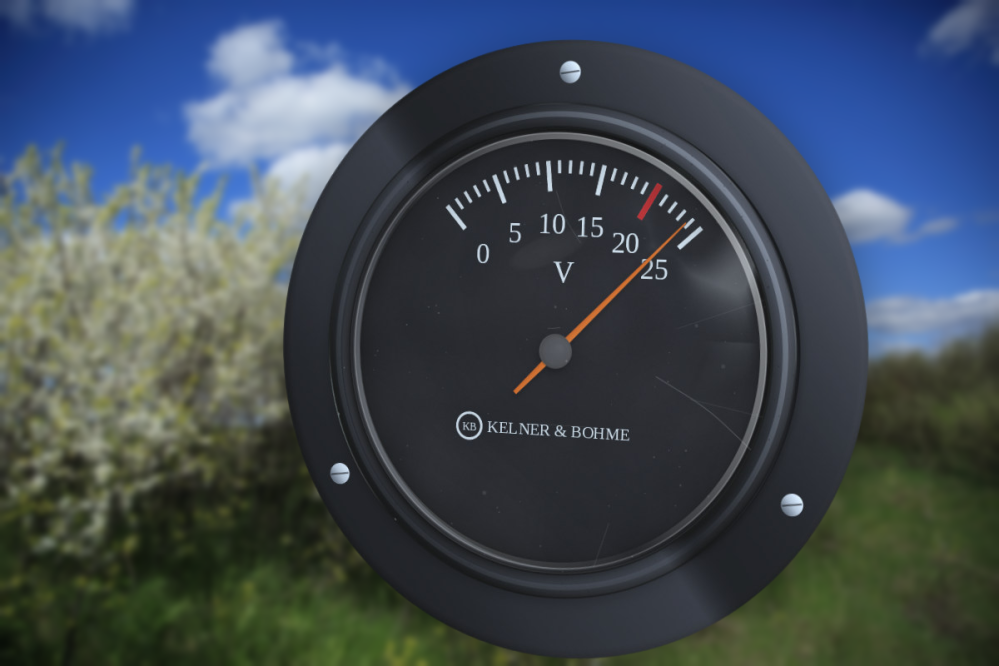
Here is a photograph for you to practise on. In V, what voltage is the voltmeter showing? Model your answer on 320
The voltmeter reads 24
